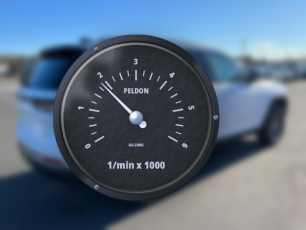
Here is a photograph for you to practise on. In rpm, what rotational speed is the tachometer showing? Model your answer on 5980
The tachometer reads 1875
